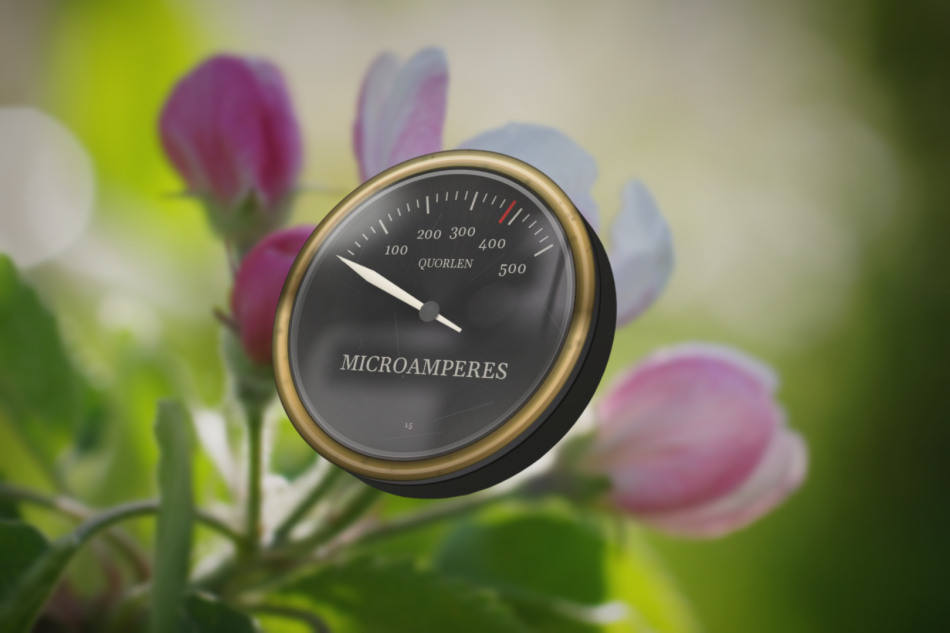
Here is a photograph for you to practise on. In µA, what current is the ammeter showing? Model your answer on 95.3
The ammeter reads 0
